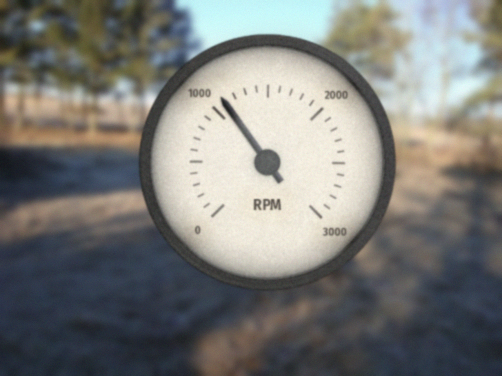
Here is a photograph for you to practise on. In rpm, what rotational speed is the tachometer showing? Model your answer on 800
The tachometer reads 1100
